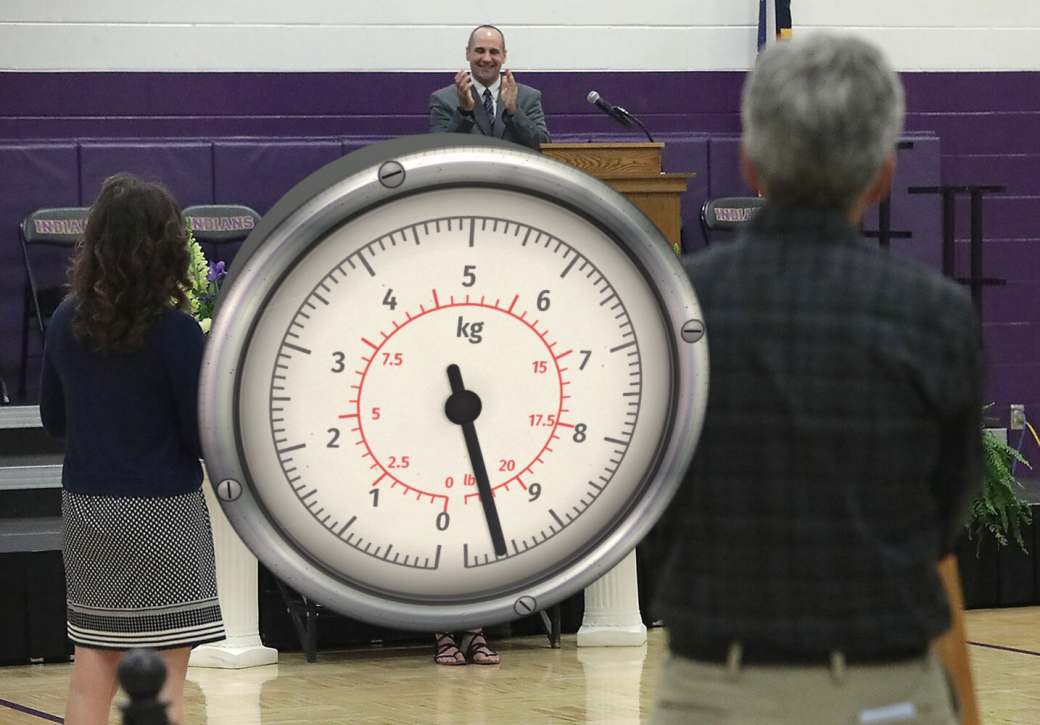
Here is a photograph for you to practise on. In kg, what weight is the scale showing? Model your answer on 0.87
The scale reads 9.65
